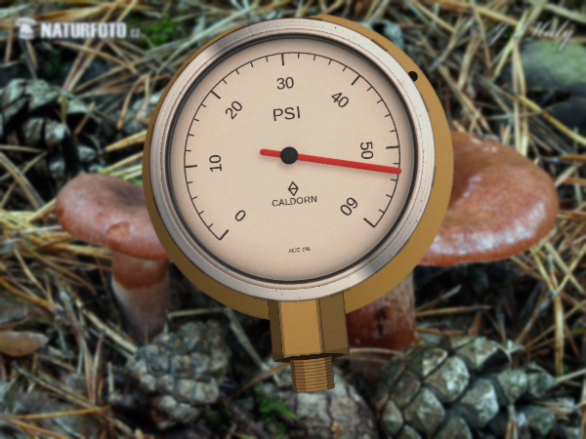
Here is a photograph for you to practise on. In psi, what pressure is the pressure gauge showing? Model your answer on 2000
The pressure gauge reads 53
